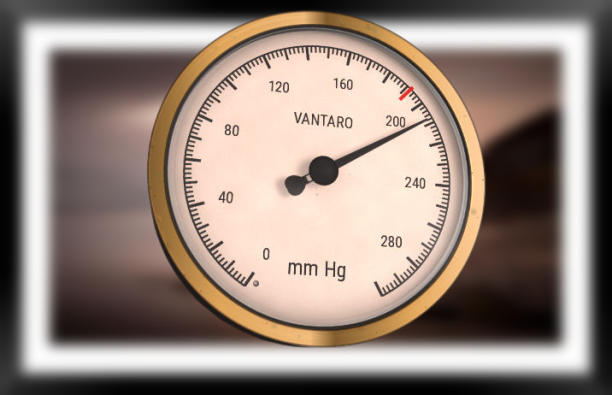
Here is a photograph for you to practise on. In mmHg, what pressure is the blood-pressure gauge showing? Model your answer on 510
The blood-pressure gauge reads 208
